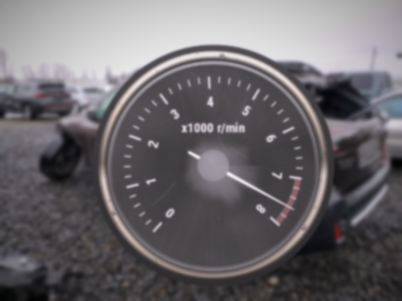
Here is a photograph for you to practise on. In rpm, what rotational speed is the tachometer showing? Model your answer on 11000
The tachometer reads 7600
